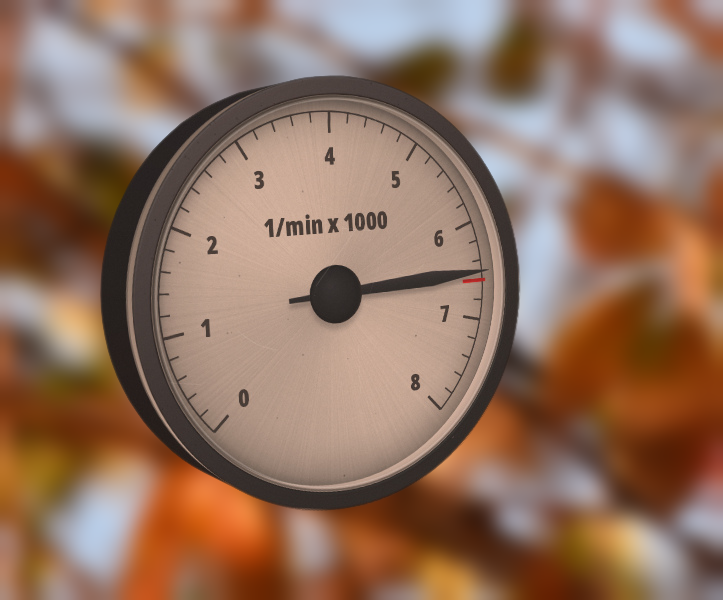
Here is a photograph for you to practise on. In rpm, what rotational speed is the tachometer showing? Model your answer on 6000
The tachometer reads 6500
